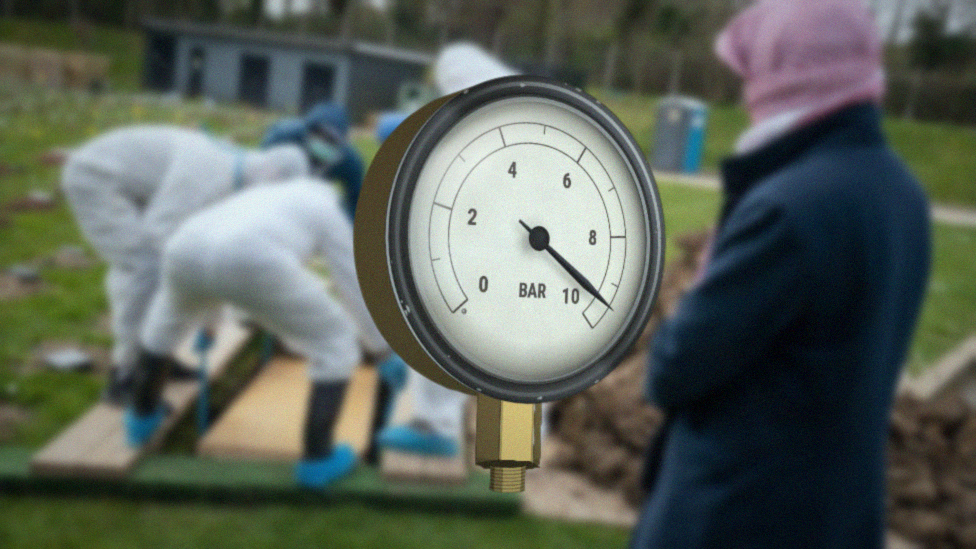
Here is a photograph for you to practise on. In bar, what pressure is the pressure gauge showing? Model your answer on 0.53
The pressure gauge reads 9.5
